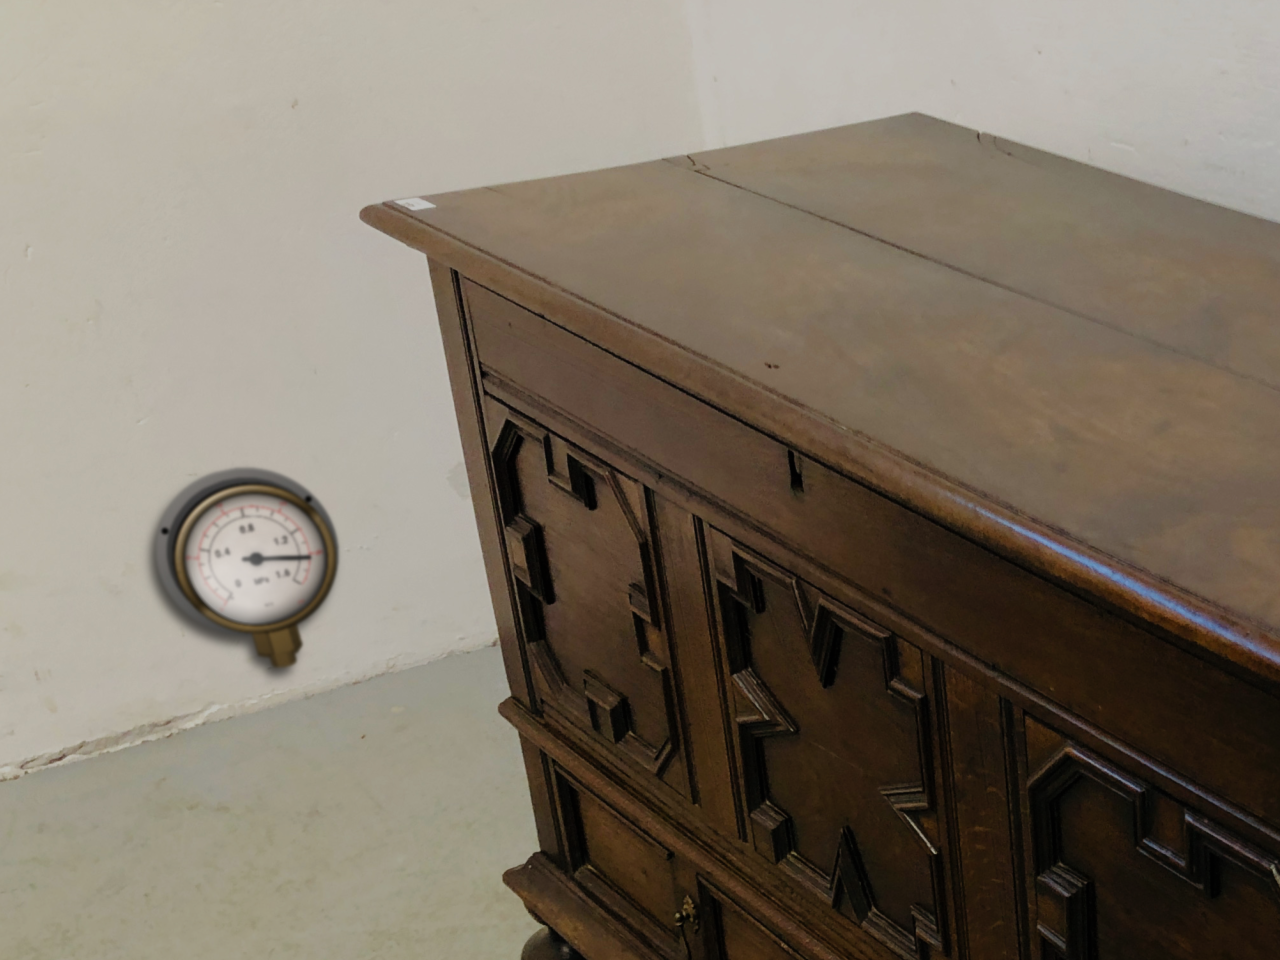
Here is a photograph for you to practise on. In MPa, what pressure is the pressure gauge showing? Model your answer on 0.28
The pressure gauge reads 1.4
